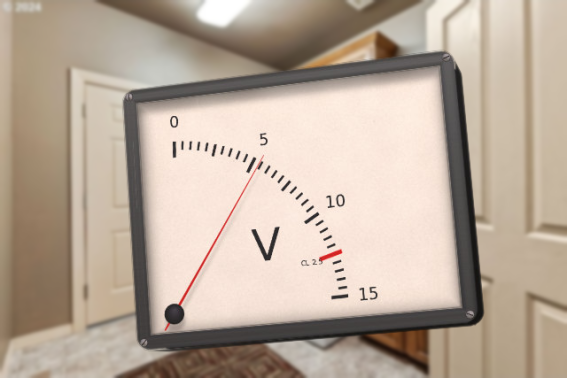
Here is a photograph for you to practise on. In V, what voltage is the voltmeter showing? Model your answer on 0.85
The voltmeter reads 5.5
